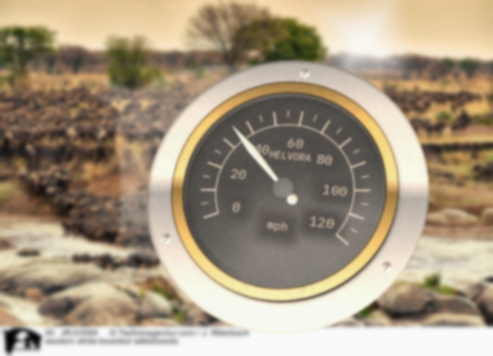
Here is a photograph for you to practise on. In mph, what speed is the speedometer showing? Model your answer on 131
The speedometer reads 35
